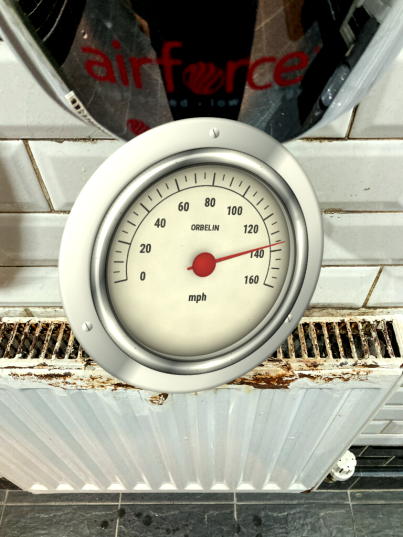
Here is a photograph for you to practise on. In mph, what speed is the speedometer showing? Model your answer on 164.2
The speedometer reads 135
